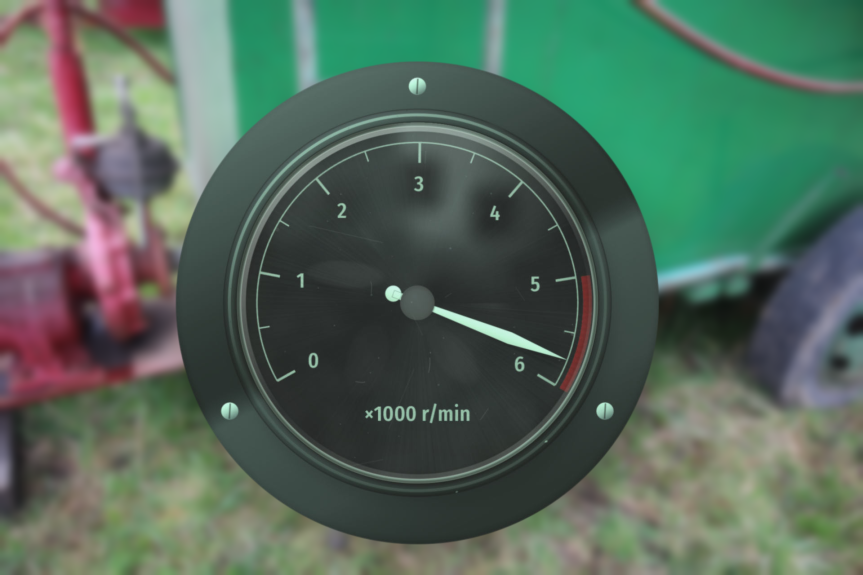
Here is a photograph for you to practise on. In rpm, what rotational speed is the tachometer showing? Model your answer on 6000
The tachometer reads 5750
